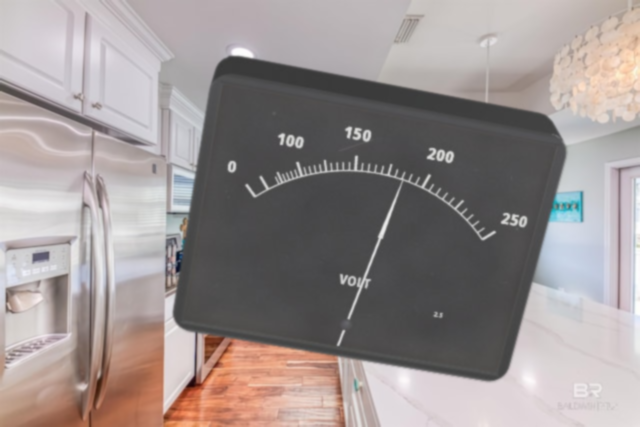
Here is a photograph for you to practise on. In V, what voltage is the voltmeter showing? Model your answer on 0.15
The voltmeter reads 185
